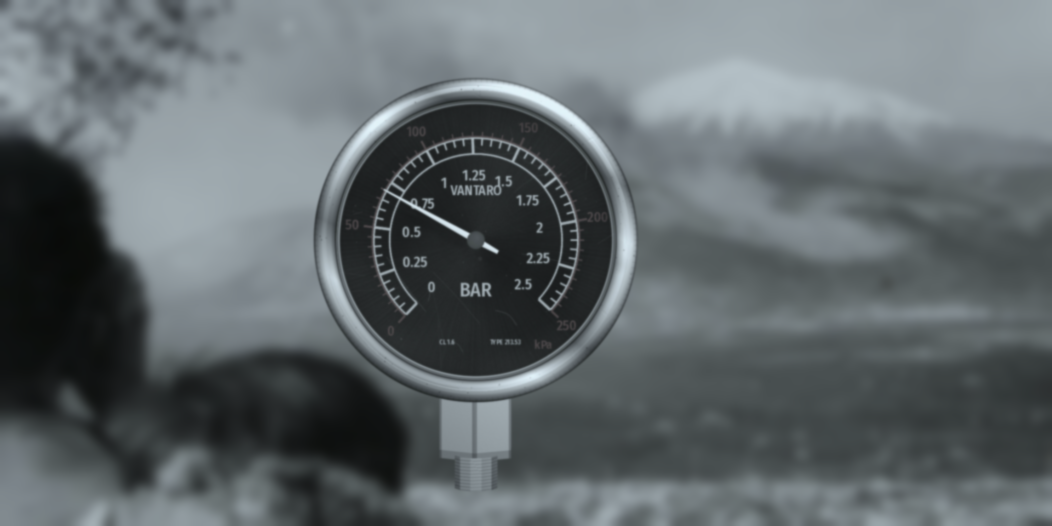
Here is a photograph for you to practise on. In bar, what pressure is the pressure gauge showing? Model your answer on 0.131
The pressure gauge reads 0.7
